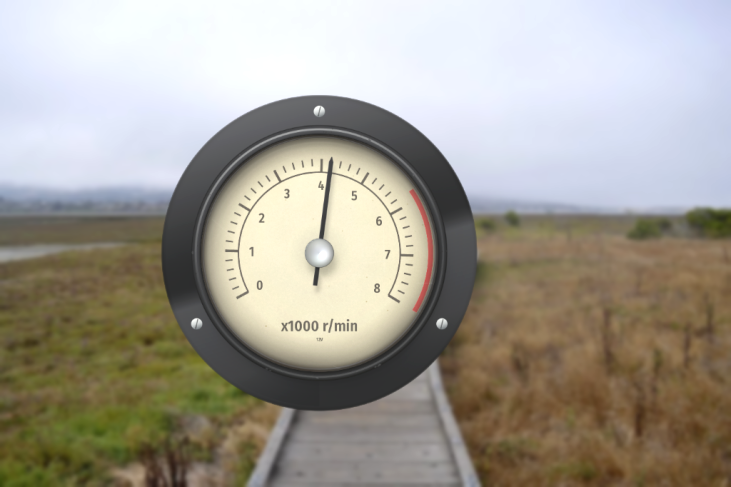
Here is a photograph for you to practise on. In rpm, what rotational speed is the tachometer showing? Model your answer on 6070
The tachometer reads 4200
